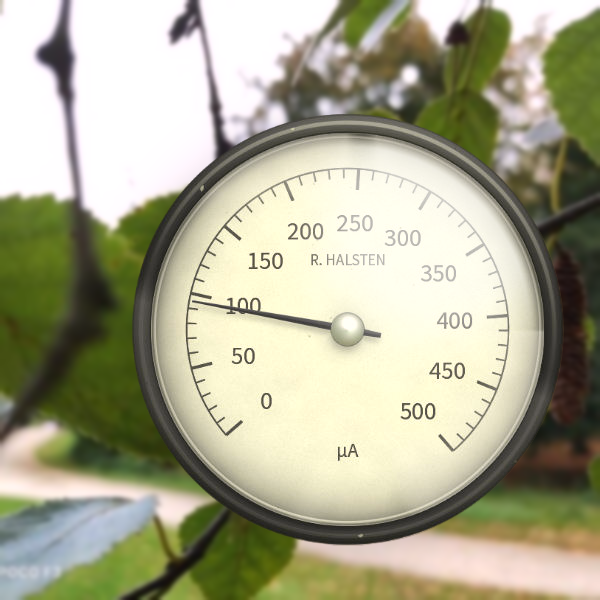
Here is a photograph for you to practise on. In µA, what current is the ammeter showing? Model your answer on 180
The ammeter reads 95
